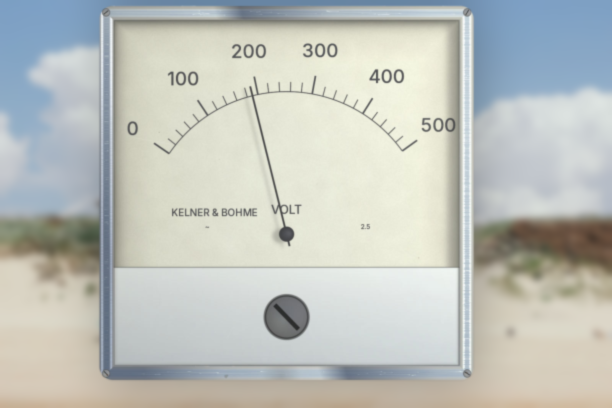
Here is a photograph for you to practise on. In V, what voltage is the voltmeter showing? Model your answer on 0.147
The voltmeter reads 190
